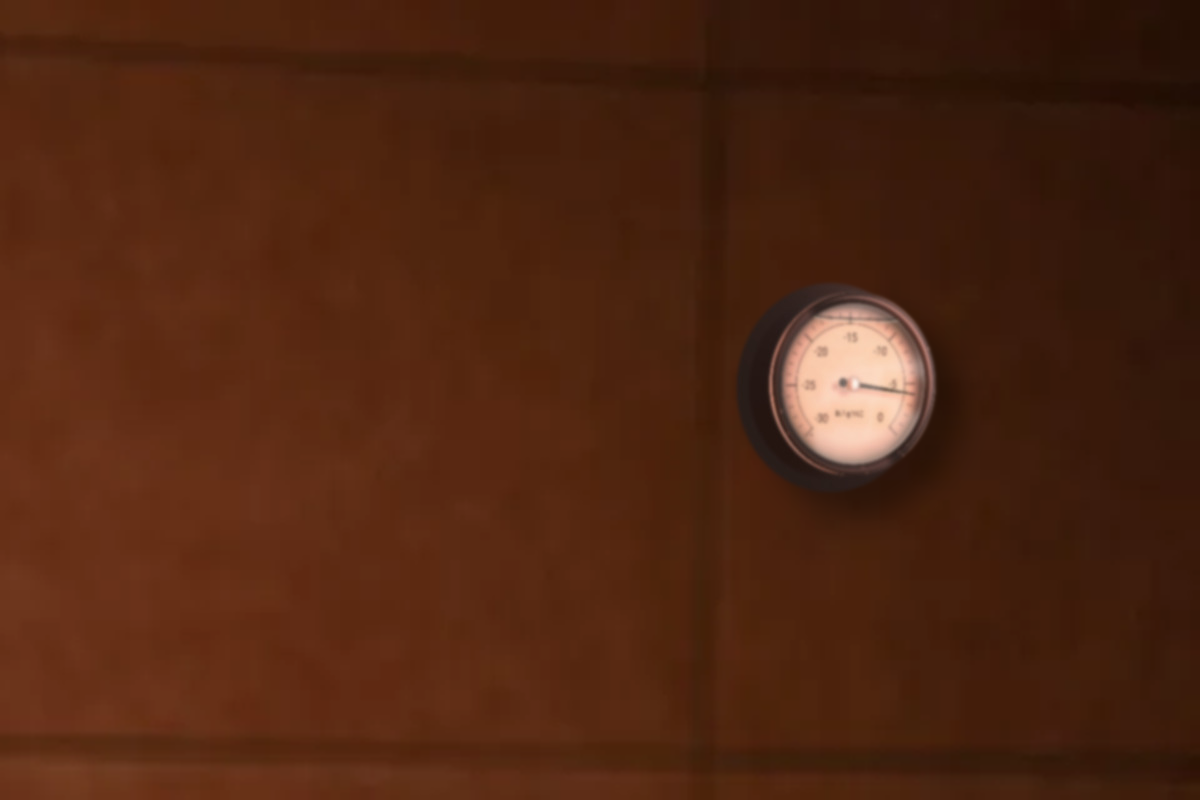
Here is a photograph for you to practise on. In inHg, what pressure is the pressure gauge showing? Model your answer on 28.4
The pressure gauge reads -4
